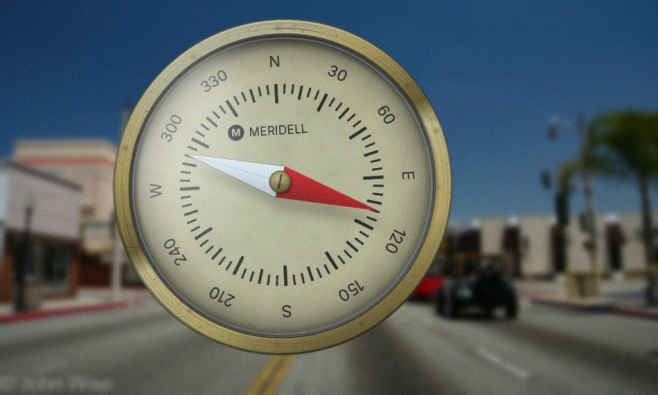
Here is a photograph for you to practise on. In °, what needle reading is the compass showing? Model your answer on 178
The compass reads 110
